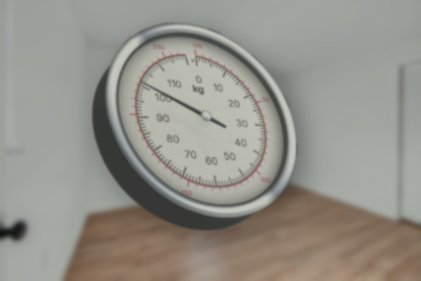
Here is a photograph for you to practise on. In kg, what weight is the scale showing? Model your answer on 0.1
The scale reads 100
